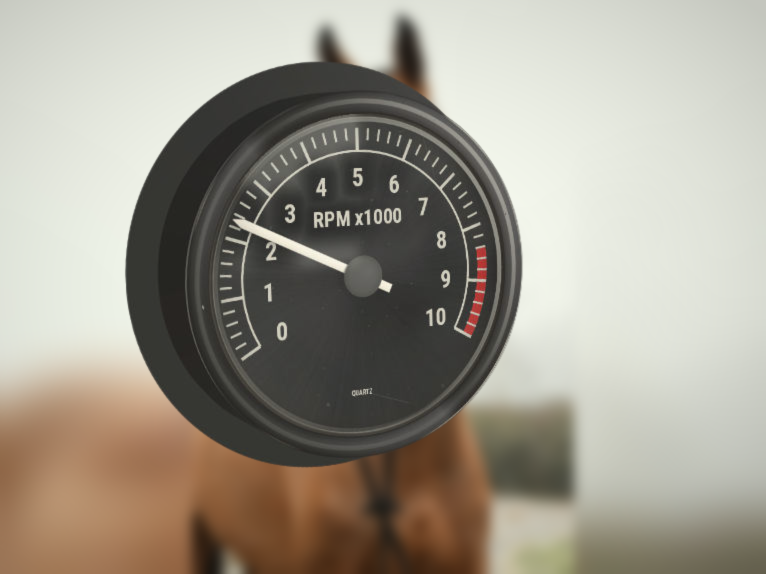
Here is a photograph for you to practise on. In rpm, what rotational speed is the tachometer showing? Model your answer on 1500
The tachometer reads 2300
